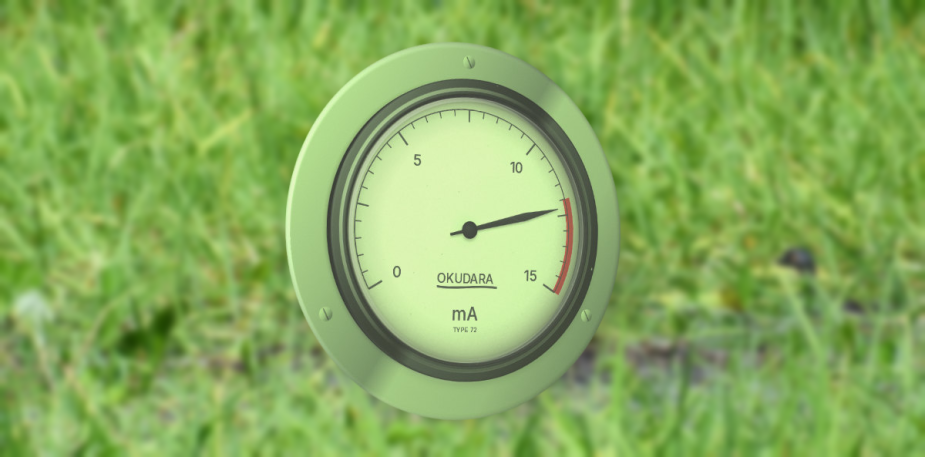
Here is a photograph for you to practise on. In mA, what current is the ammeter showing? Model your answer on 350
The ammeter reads 12.25
